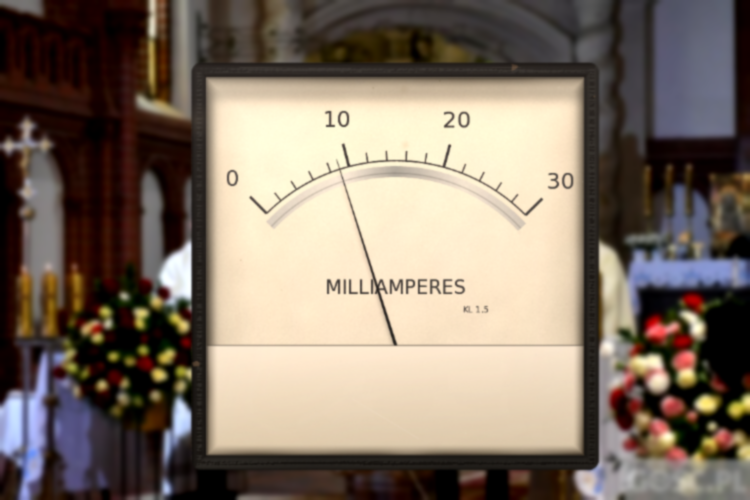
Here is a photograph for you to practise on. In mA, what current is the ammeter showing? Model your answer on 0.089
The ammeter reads 9
